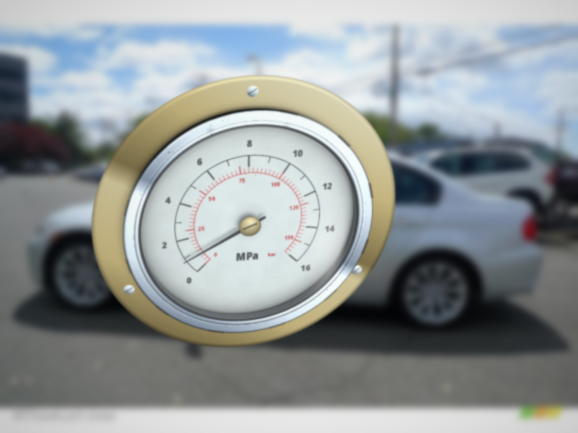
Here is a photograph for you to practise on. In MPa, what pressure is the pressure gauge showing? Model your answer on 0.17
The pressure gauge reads 1
